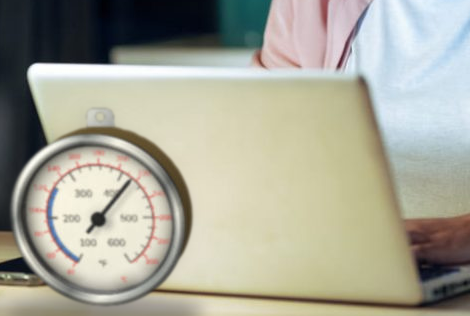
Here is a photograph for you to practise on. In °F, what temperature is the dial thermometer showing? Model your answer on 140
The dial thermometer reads 420
